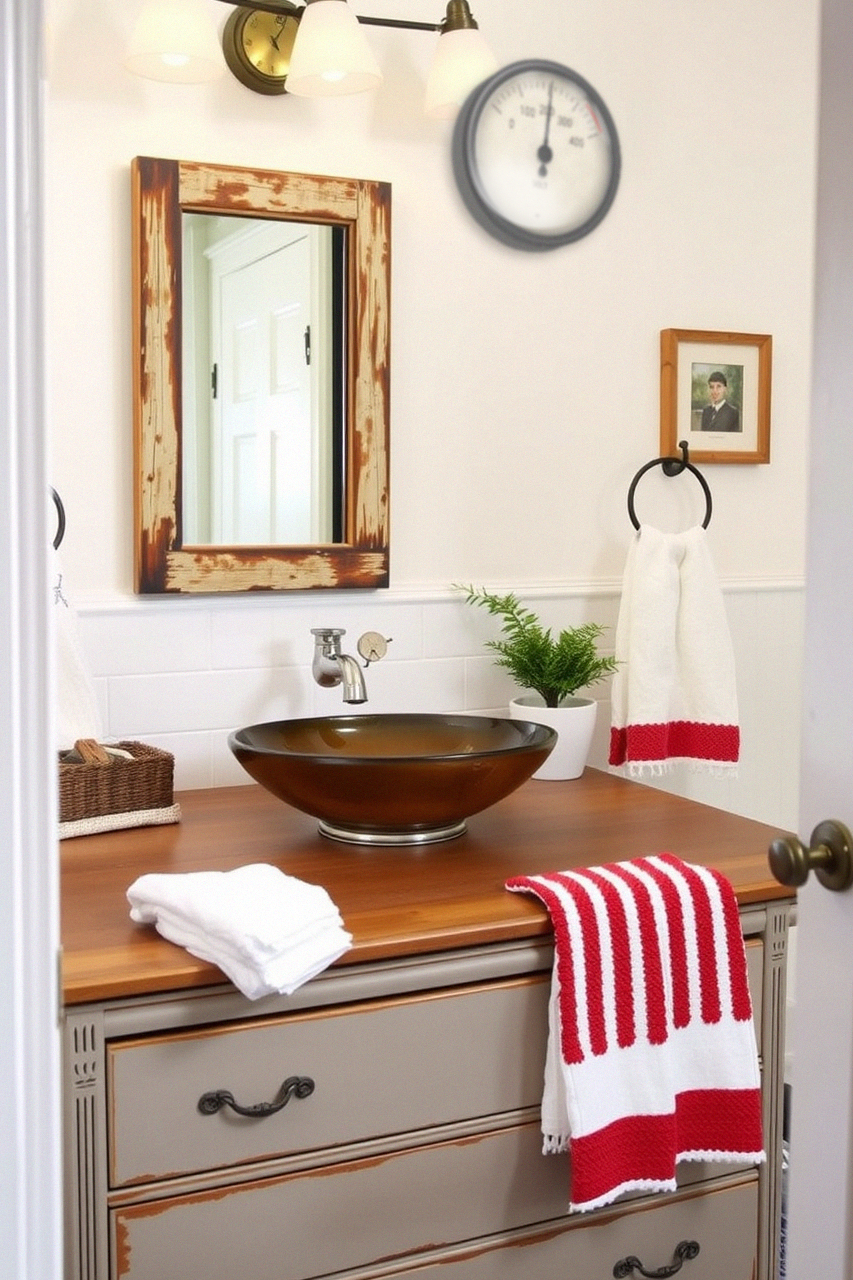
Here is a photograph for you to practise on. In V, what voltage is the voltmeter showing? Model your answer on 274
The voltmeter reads 200
